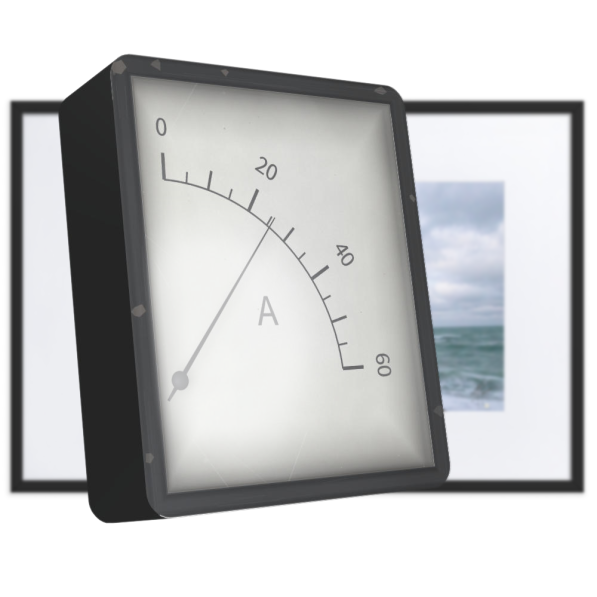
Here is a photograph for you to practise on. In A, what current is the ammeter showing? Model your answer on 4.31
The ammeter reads 25
